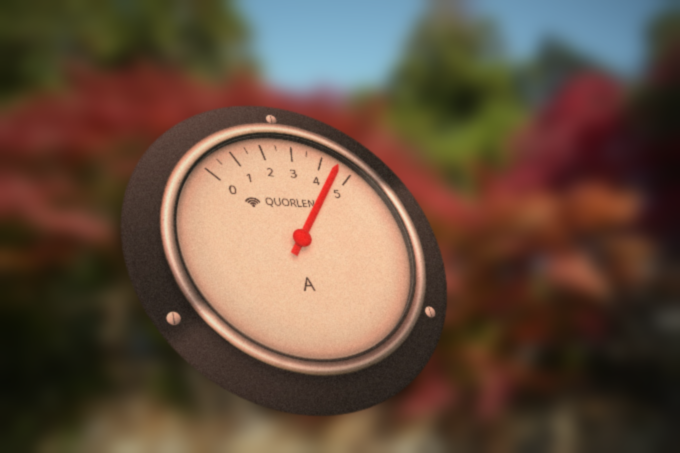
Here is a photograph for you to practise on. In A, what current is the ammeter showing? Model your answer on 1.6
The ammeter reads 4.5
